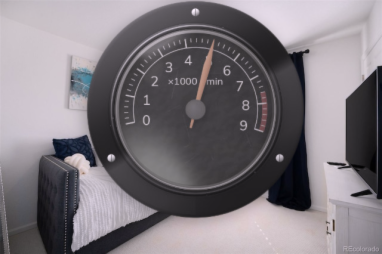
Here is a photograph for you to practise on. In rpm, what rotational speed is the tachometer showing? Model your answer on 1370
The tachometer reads 5000
